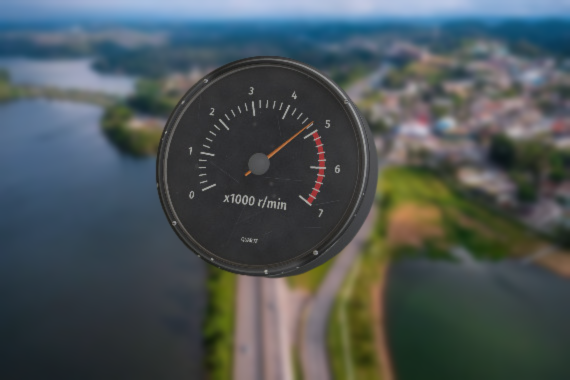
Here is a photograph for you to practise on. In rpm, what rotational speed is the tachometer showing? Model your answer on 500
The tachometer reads 4800
